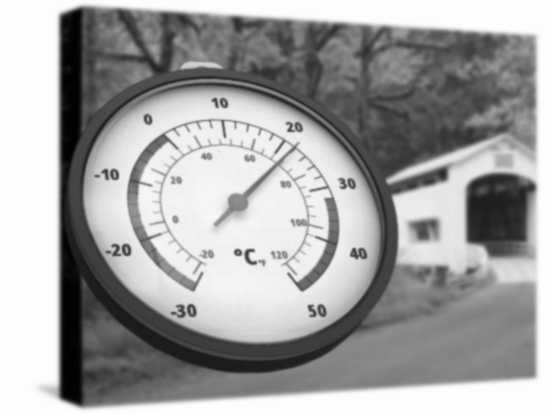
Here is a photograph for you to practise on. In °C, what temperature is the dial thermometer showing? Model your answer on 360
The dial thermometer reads 22
